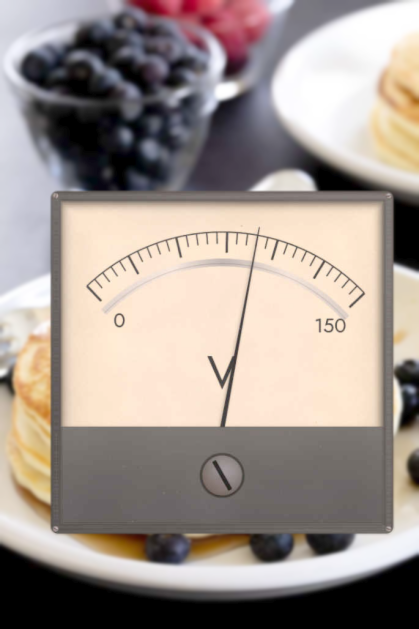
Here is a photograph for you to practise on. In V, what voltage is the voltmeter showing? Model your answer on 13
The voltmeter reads 90
